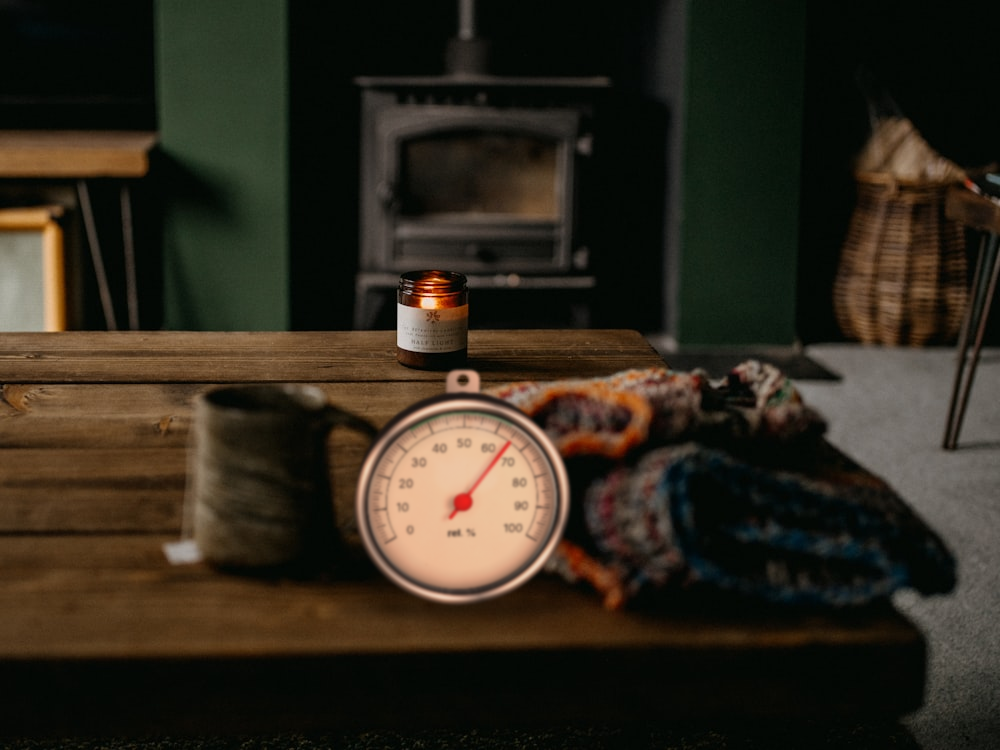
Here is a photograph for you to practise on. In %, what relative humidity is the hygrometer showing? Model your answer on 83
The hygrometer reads 65
